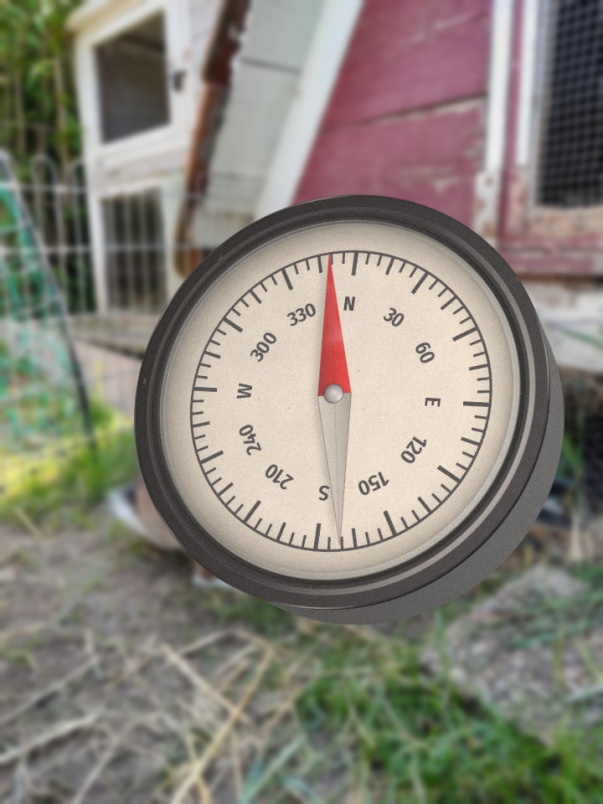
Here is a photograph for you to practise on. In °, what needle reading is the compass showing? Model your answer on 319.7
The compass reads 350
